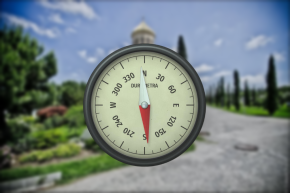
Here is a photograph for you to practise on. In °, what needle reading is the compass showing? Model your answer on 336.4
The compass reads 175
